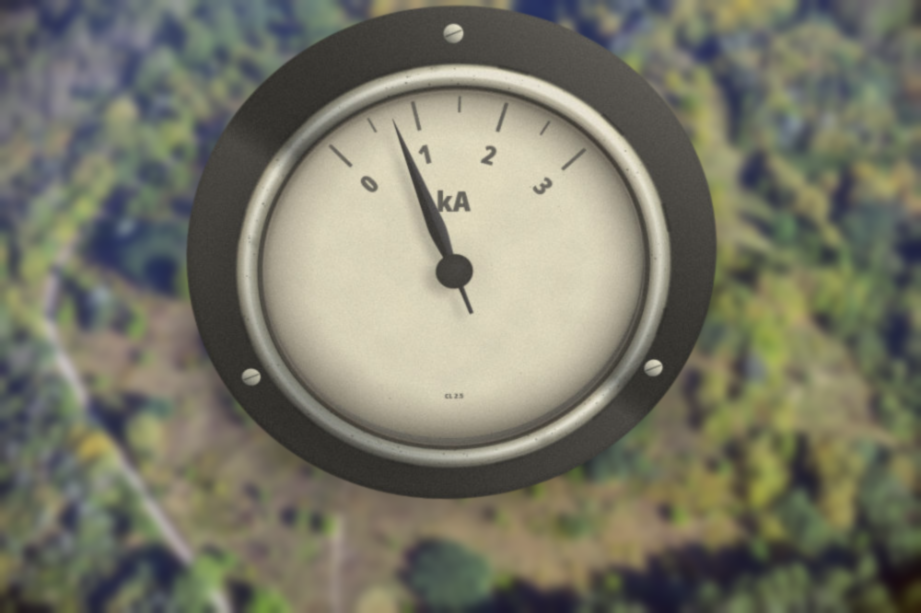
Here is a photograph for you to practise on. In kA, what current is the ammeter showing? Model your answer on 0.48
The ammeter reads 0.75
